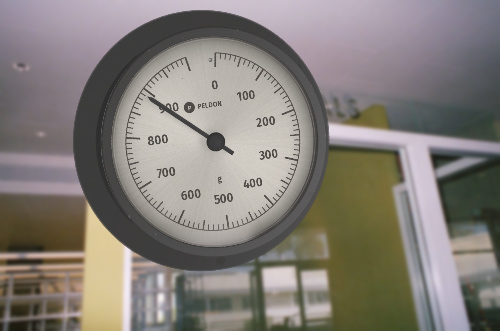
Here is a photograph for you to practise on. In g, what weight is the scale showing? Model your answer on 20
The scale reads 890
